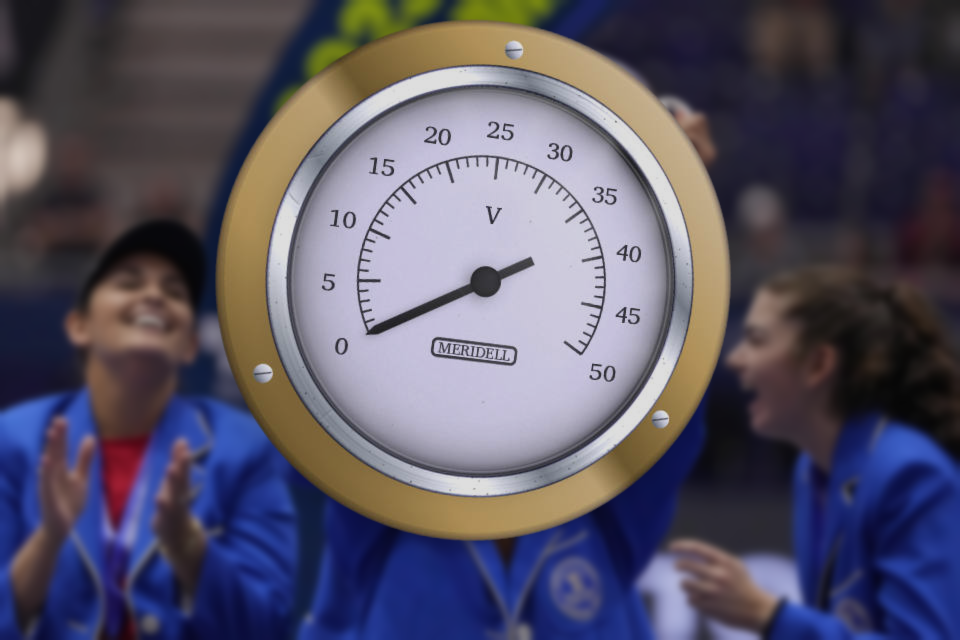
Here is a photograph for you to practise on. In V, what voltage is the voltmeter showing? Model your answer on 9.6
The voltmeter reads 0
